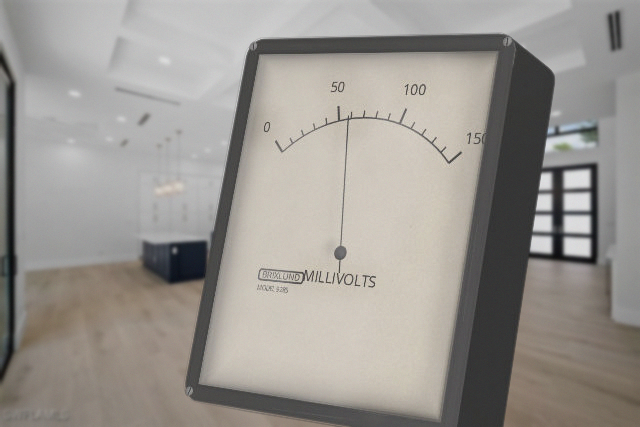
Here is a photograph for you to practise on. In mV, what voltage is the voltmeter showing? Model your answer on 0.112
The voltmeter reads 60
